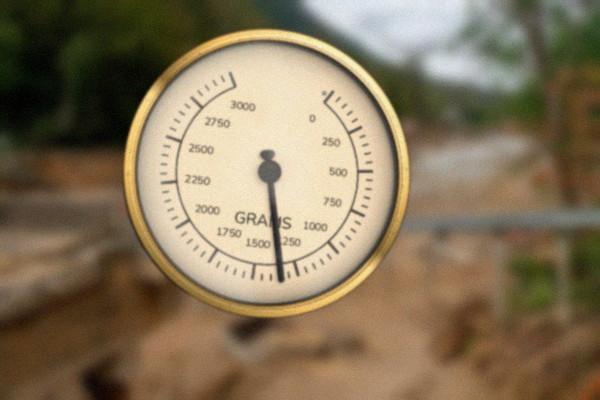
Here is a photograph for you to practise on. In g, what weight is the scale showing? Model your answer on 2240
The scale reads 1350
